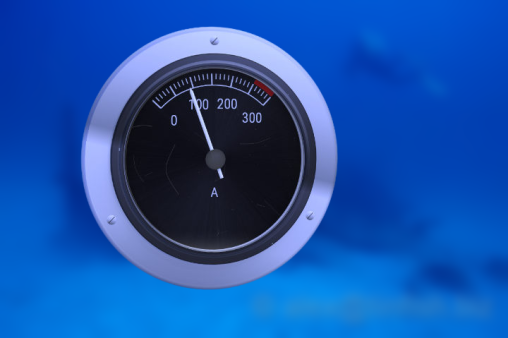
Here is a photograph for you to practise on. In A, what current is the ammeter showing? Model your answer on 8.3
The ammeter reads 90
